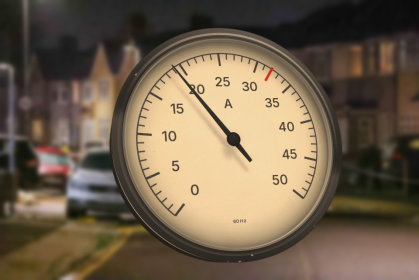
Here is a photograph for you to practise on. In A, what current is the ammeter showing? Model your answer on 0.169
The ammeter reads 19
